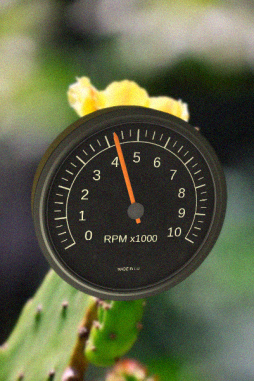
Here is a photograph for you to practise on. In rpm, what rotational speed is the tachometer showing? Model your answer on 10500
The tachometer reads 4250
